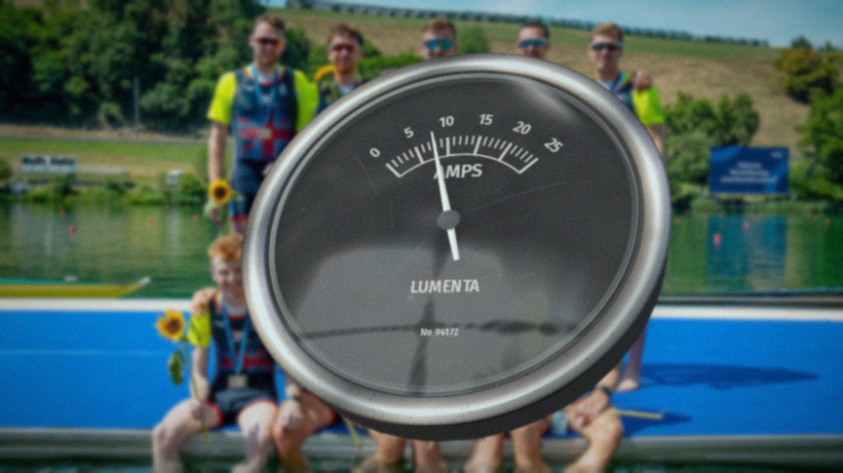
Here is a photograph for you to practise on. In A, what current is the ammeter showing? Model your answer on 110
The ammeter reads 8
